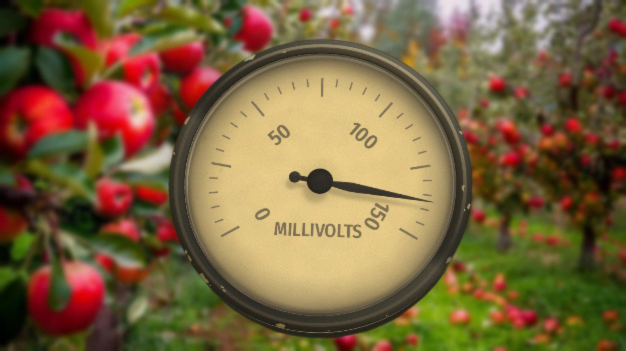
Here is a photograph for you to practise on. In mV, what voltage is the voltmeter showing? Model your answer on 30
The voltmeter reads 137.5
